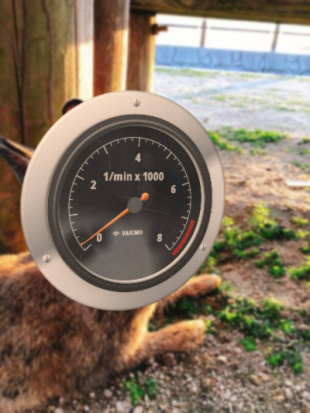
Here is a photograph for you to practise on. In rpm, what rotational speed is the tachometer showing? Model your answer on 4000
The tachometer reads 200
